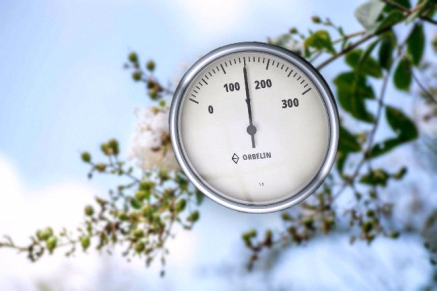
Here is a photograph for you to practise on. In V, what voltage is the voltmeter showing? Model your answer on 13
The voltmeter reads 150
